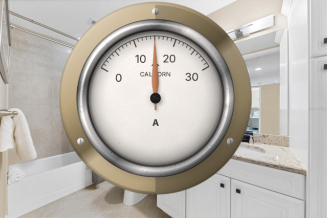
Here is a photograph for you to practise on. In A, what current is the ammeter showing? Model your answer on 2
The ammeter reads 15
